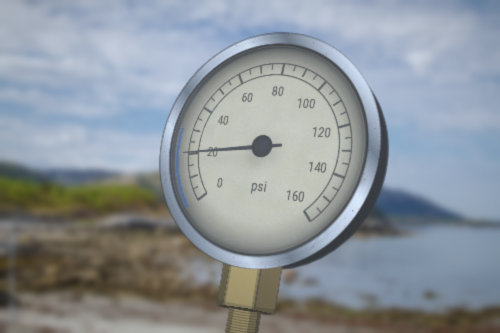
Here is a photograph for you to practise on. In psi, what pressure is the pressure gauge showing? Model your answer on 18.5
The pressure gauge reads 20
